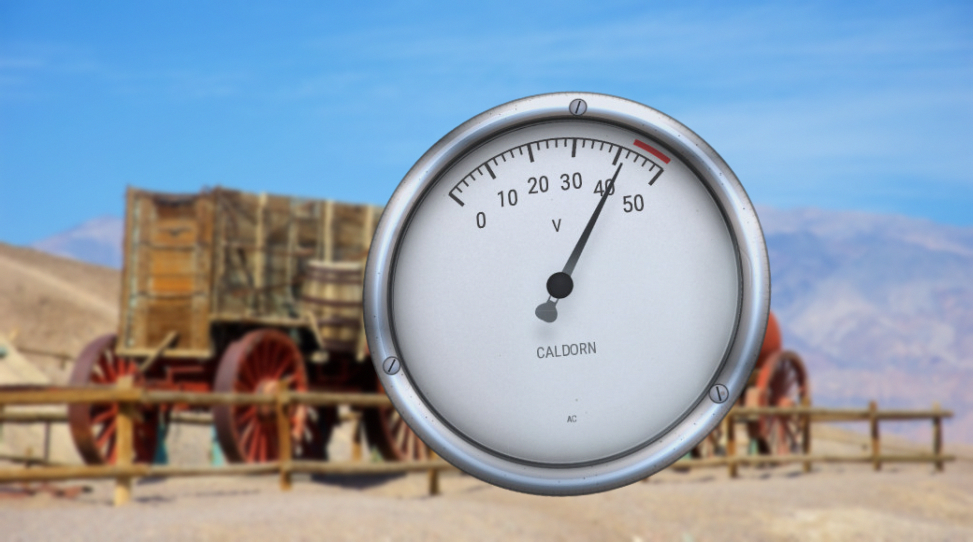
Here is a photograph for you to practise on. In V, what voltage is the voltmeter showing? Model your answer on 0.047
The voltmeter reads 42
